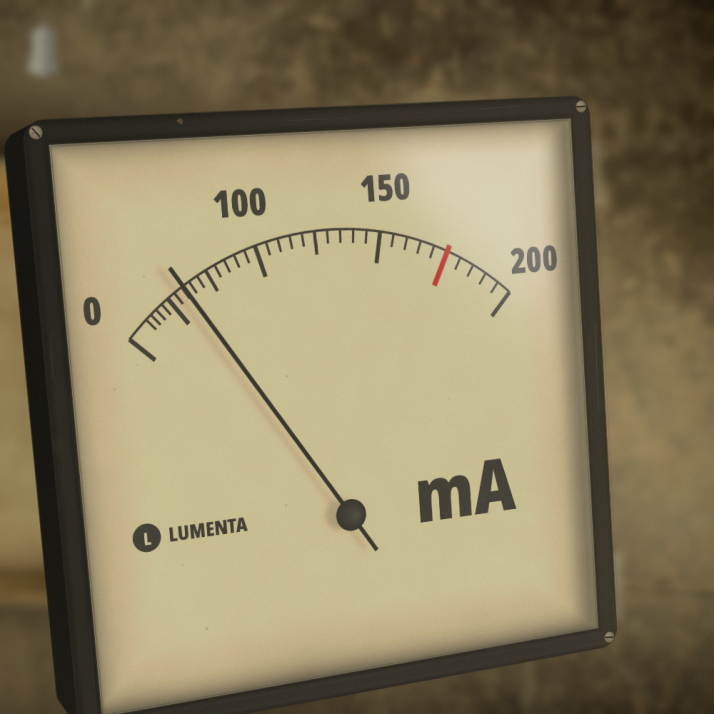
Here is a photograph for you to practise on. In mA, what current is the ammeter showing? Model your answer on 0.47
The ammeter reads 60
